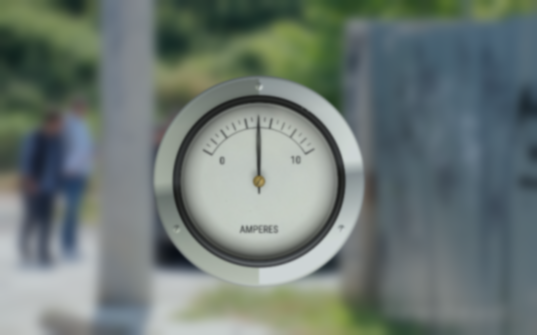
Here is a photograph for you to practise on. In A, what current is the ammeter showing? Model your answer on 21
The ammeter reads 5
